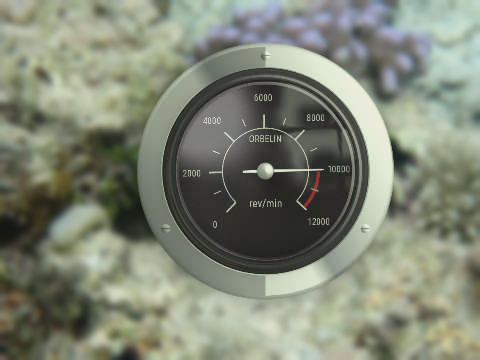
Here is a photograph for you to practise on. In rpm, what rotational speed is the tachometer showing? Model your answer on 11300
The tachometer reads 10000
